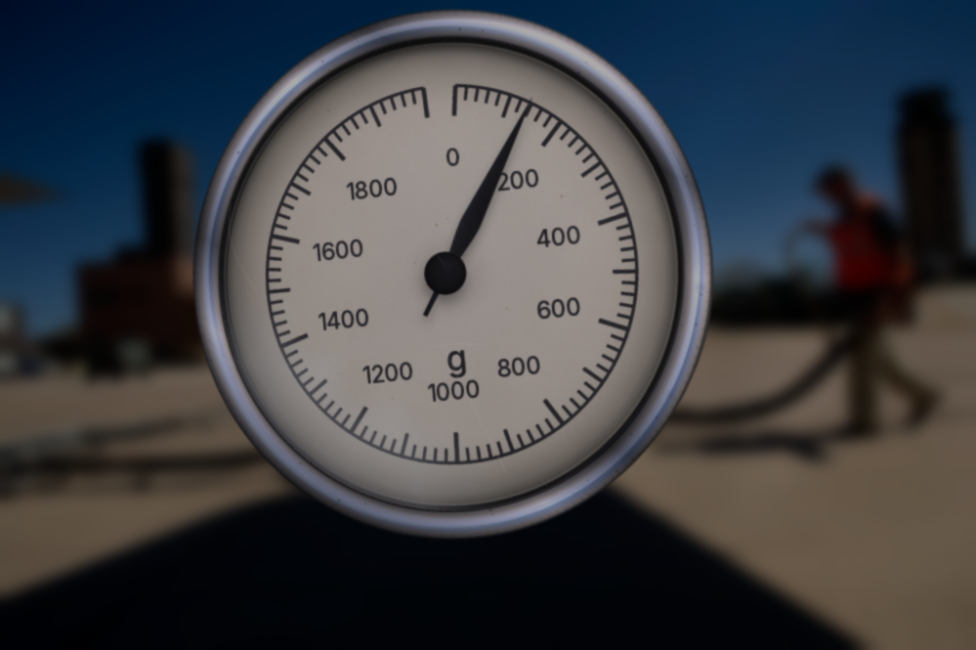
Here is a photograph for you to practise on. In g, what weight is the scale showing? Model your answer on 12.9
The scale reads 140
